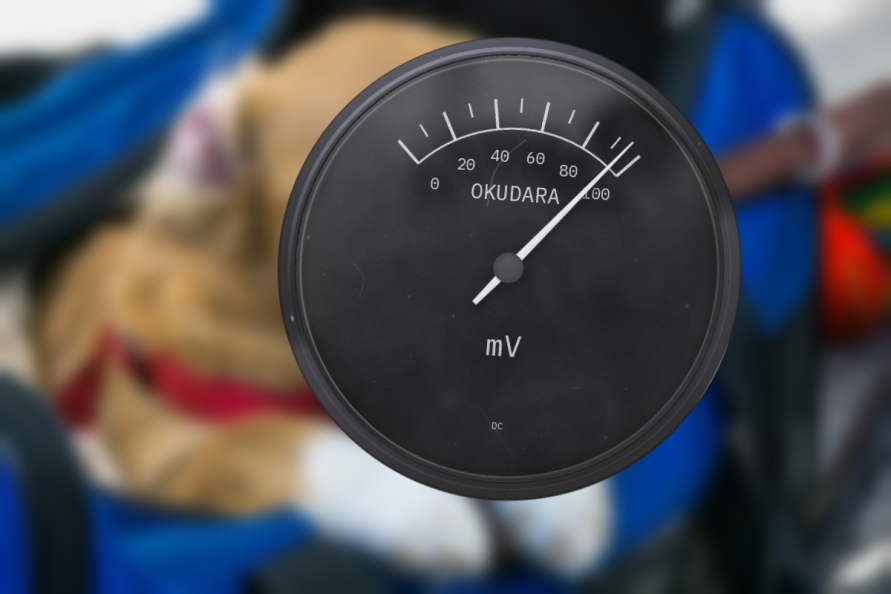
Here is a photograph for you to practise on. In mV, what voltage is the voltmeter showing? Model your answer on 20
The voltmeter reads 95
